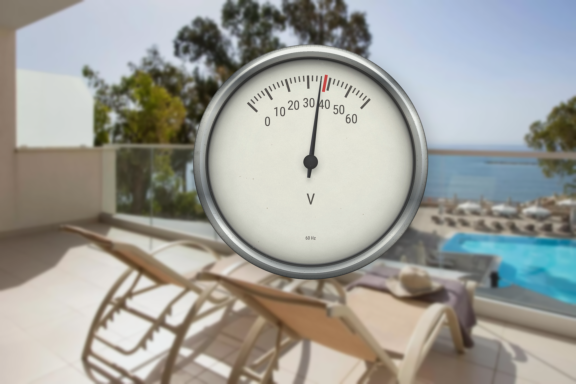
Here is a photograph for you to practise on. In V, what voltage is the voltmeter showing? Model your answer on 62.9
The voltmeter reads 36
